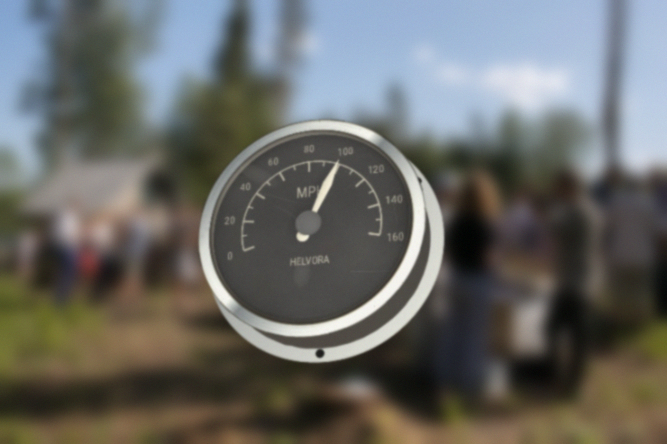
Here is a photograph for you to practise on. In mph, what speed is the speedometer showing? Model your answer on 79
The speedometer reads 100
